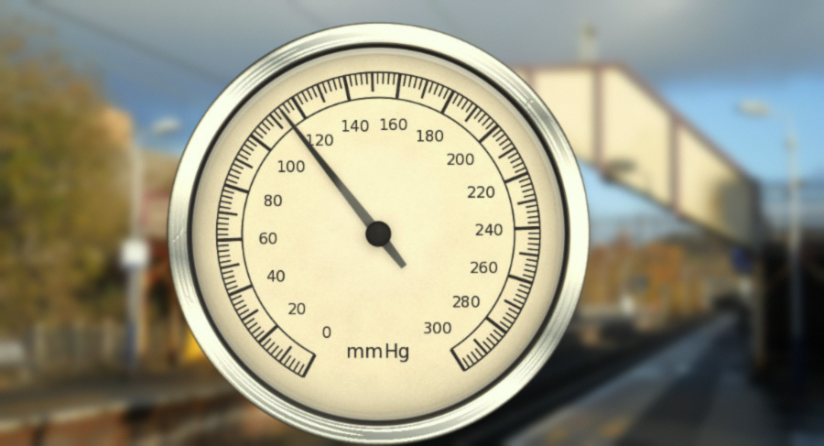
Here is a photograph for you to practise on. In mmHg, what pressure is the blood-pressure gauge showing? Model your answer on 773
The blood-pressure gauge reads 114
